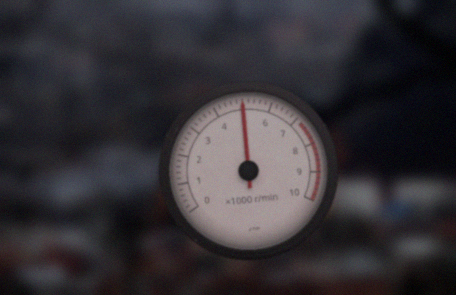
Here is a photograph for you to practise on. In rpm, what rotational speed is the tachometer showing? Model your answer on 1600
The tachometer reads 5000
